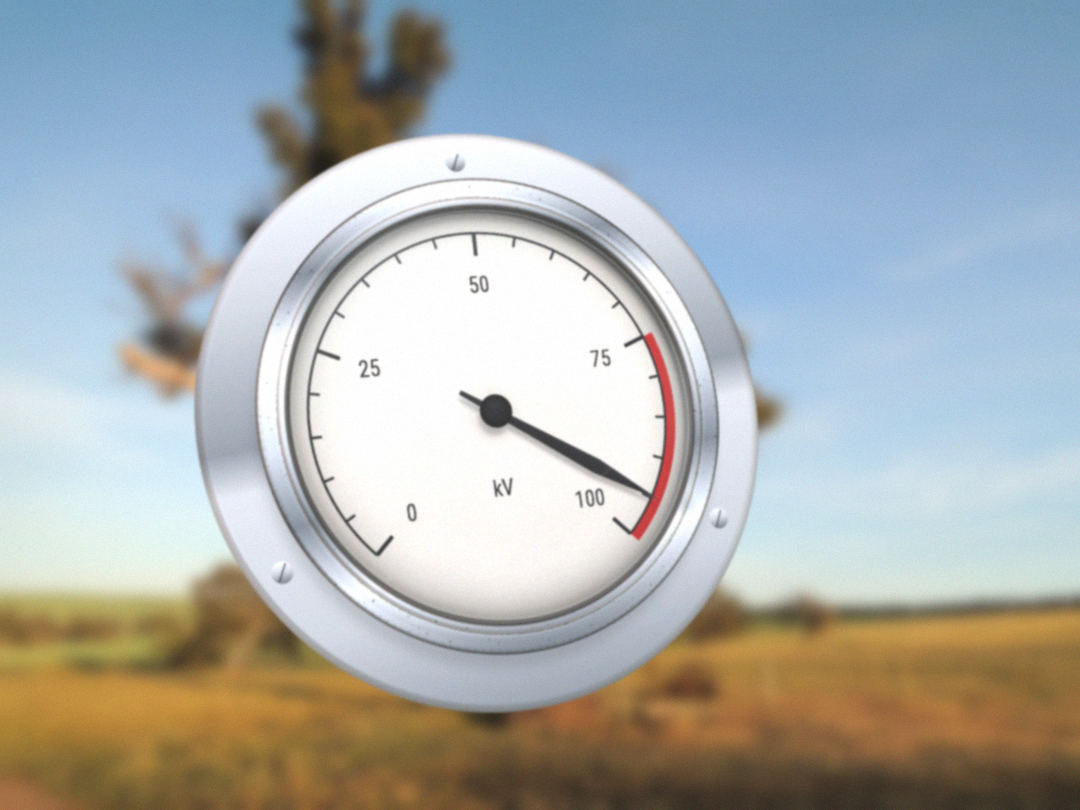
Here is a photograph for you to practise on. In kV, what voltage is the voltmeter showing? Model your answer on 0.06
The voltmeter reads 95
